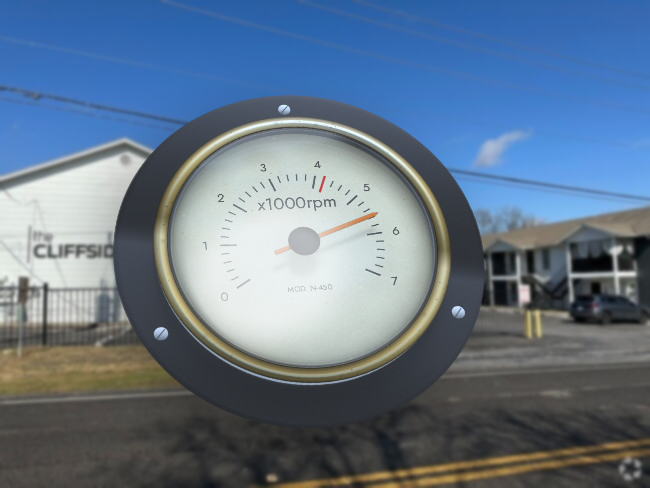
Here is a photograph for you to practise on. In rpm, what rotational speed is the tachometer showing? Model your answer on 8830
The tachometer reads 5600
